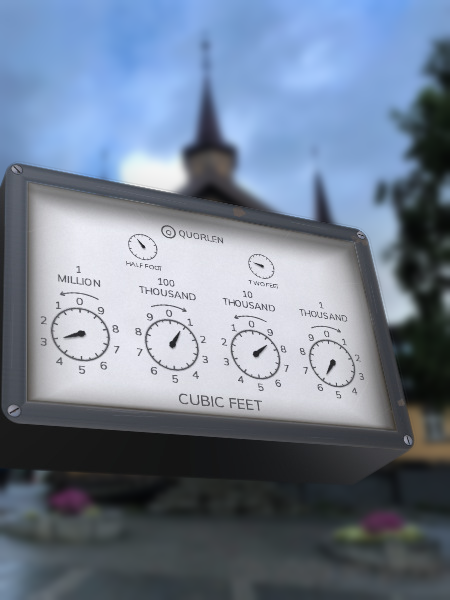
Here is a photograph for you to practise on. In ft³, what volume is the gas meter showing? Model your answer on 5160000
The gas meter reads 308600
